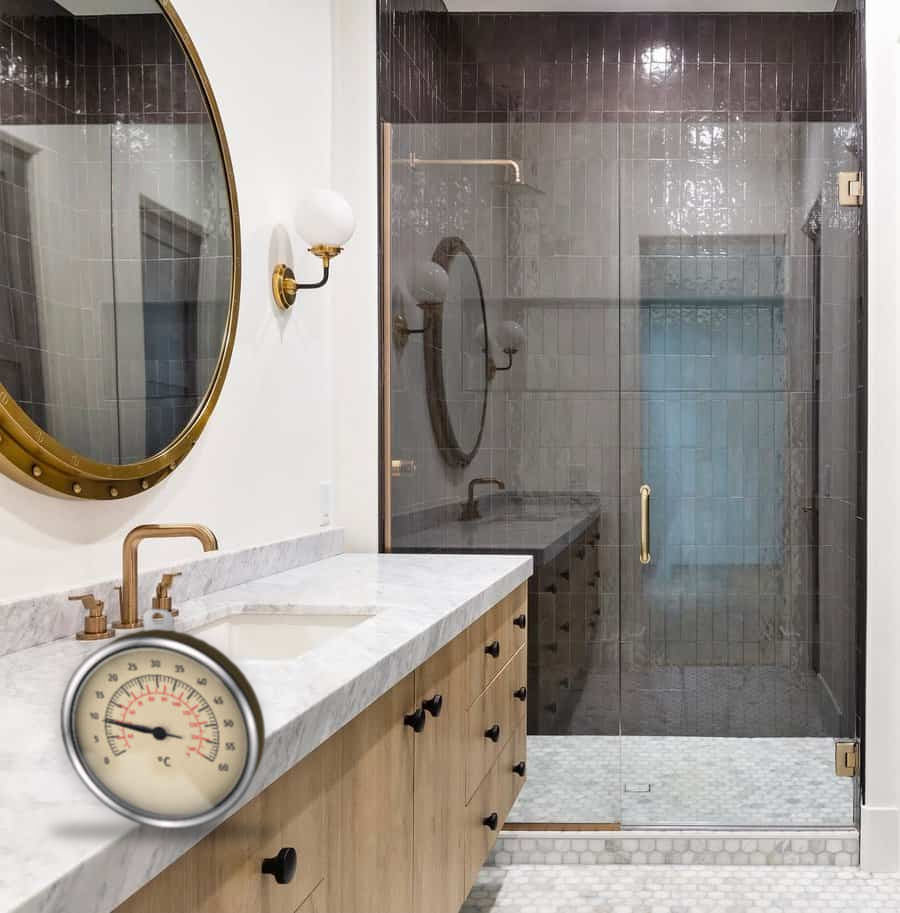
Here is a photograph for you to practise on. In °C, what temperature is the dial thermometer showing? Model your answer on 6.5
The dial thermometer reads 10
